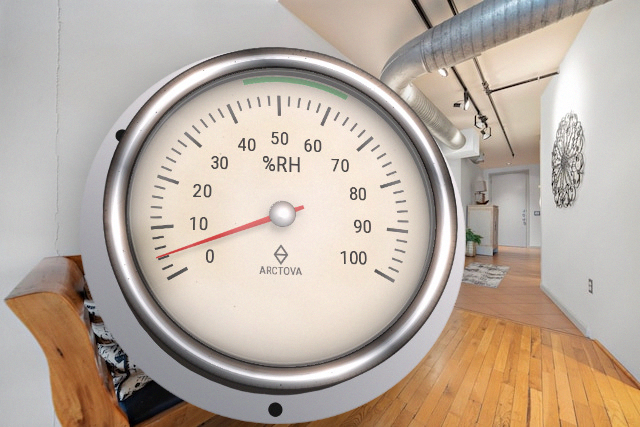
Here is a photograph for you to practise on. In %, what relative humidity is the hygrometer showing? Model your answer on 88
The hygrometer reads 4
